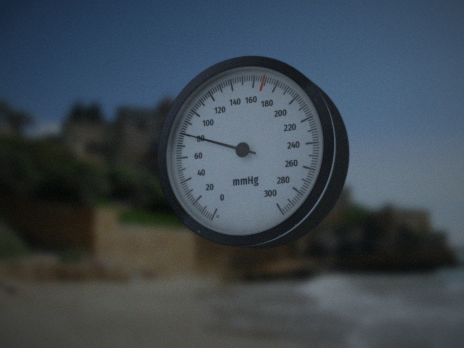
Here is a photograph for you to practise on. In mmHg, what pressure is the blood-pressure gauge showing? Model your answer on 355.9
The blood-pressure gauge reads 80
